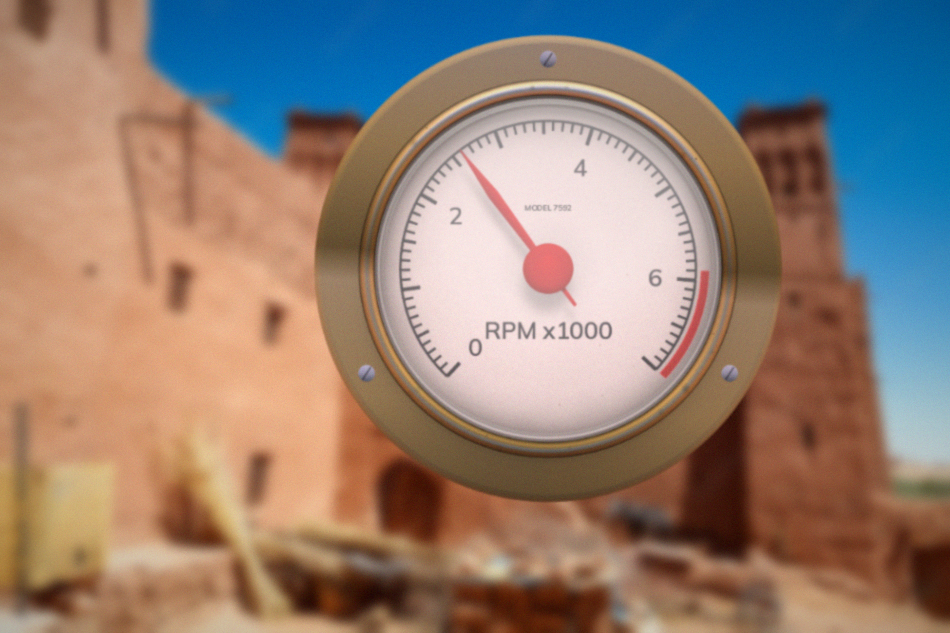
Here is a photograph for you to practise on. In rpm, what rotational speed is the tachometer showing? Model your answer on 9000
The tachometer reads 2600
